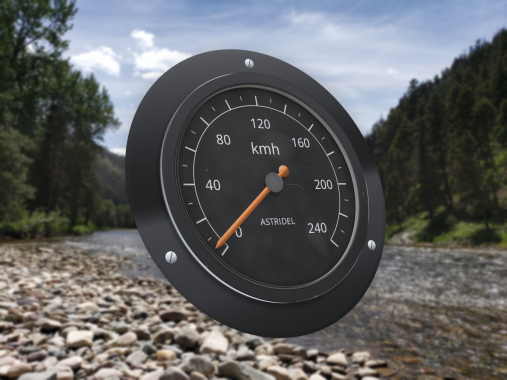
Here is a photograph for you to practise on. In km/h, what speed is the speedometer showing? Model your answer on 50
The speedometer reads 5
